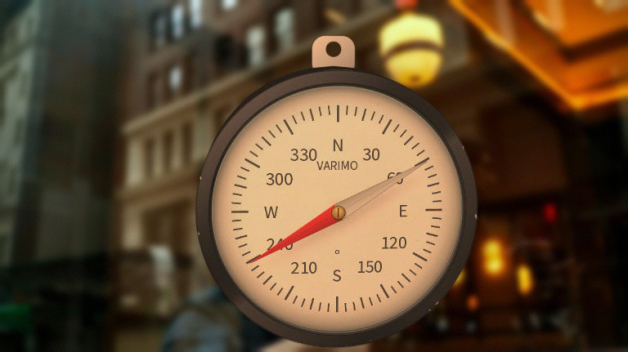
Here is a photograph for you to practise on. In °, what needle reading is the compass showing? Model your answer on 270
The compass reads 240
